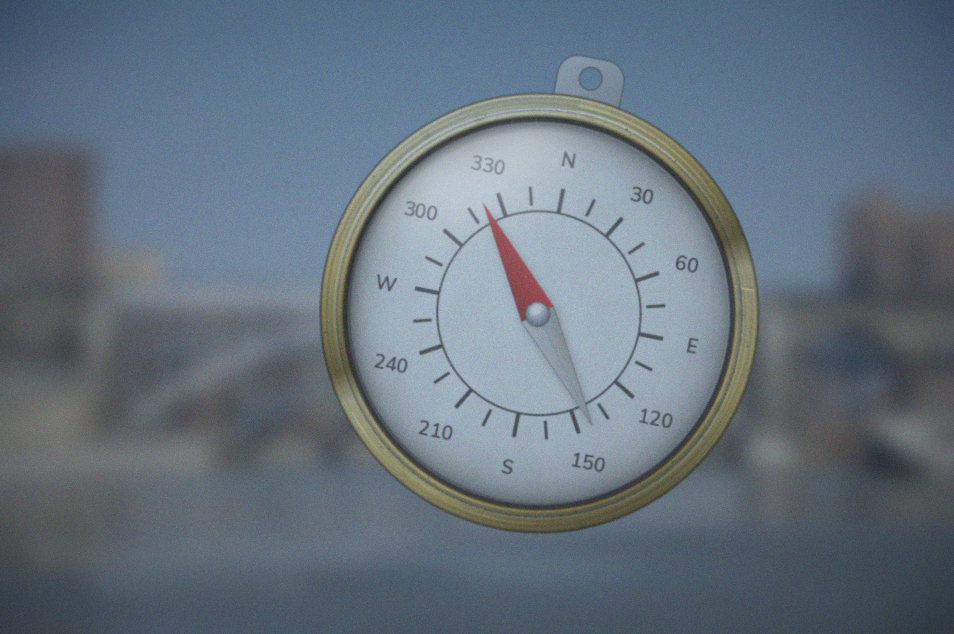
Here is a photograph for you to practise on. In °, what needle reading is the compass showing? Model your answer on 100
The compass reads 322.5
